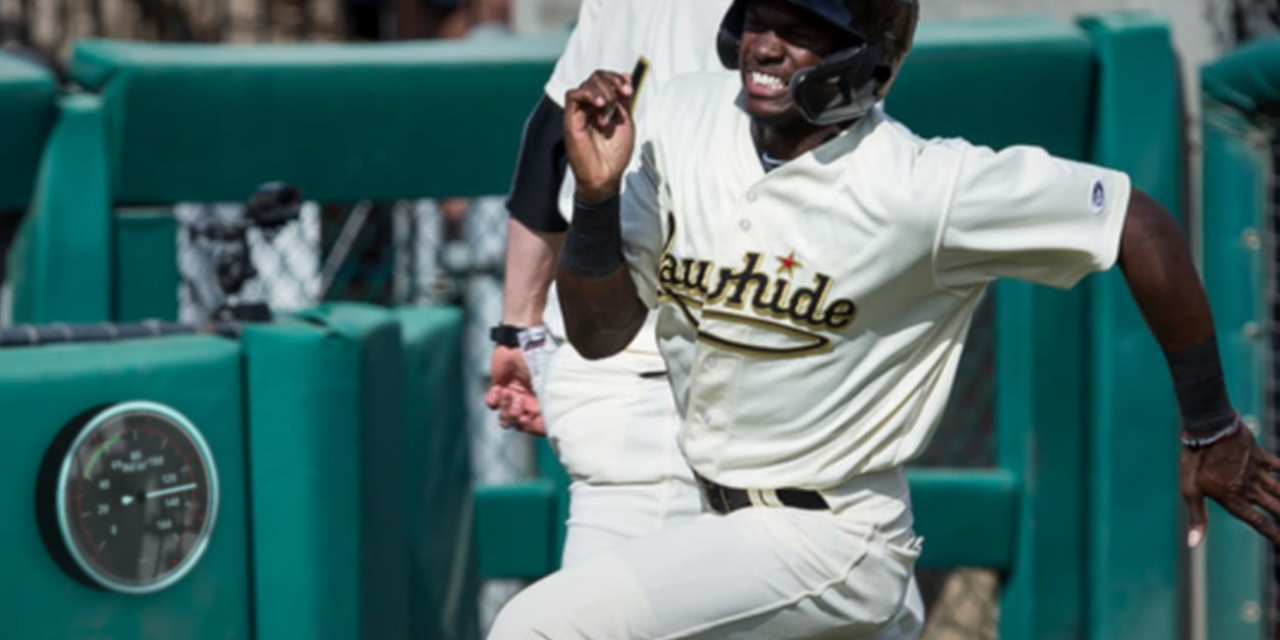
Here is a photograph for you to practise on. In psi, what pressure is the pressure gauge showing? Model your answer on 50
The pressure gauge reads 130
